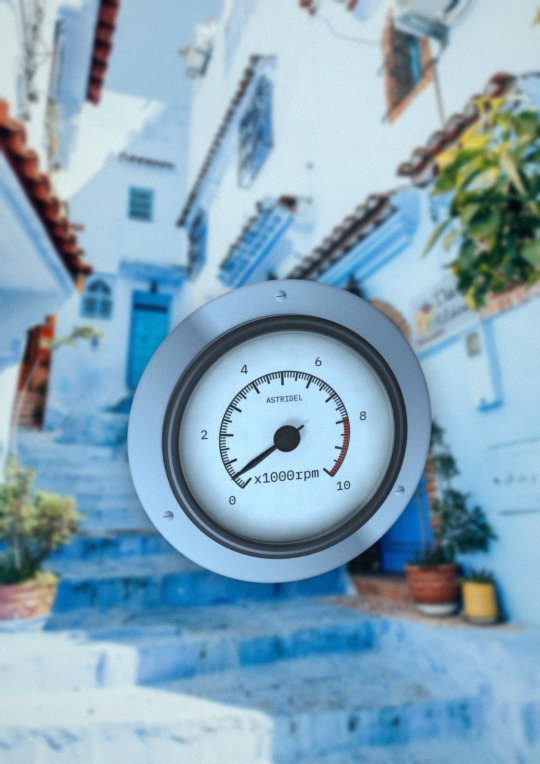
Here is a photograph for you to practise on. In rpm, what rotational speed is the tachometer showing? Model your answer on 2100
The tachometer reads 500
